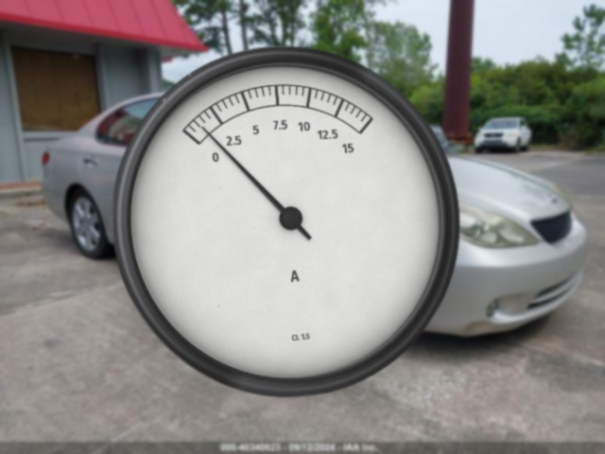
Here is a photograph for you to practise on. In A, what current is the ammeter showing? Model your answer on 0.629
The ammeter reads 1
